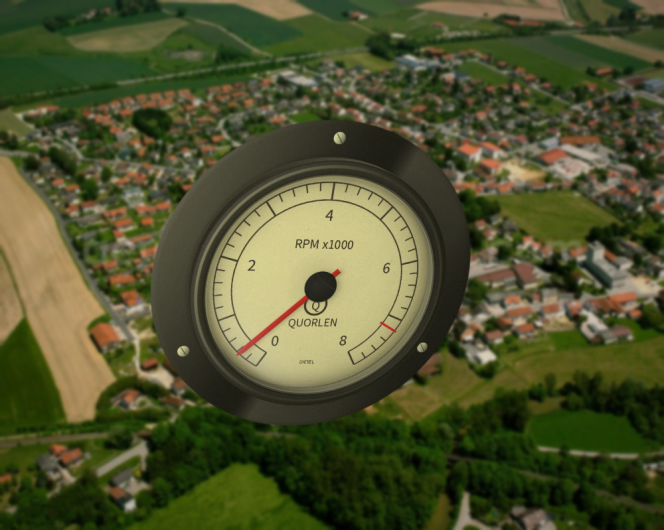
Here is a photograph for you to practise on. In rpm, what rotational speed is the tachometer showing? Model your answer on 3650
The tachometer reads 400
